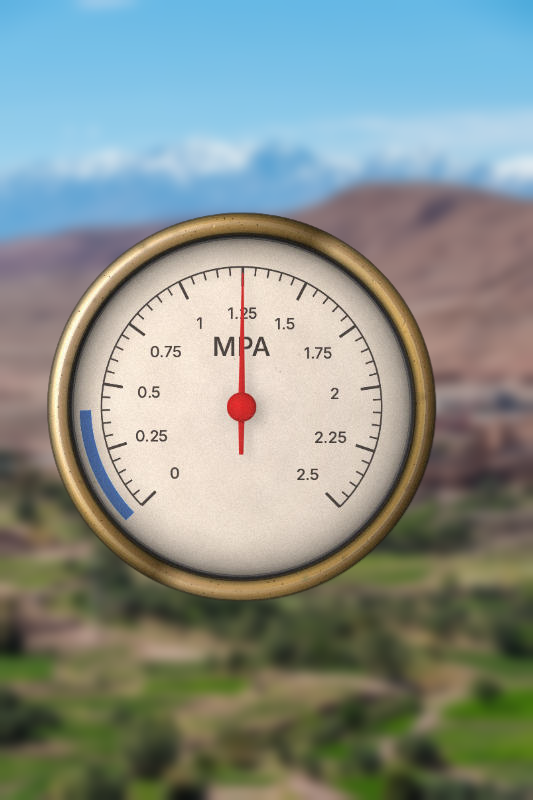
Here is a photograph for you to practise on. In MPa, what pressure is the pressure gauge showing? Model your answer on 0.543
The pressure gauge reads 1.25
